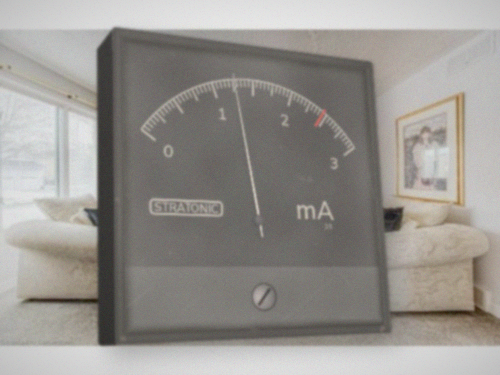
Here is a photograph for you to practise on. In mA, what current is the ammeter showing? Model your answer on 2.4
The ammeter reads 1.25
